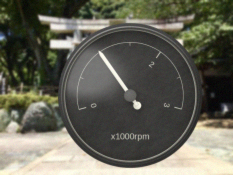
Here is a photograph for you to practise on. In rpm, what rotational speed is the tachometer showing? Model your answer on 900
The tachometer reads 1000
